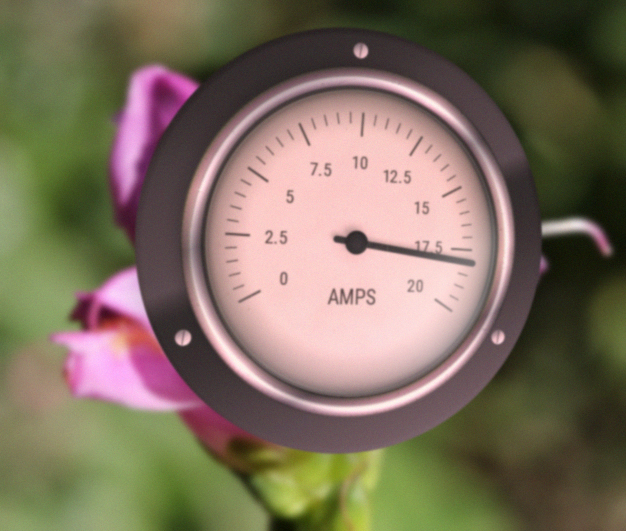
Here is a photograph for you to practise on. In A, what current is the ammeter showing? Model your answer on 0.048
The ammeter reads 18
